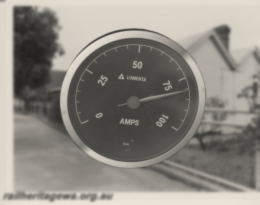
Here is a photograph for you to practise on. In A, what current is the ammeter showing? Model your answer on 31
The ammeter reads 80
